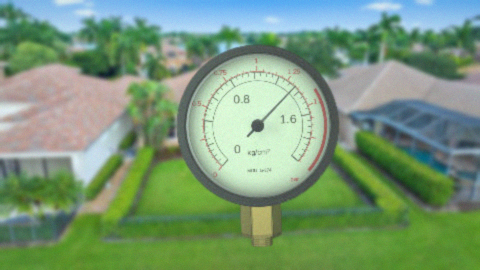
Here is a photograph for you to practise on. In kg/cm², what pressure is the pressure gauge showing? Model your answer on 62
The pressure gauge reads 1.35
